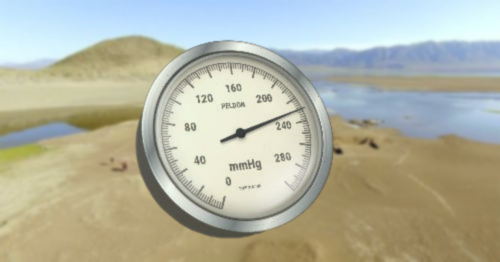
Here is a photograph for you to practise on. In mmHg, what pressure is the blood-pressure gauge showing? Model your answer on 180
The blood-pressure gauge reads 230
